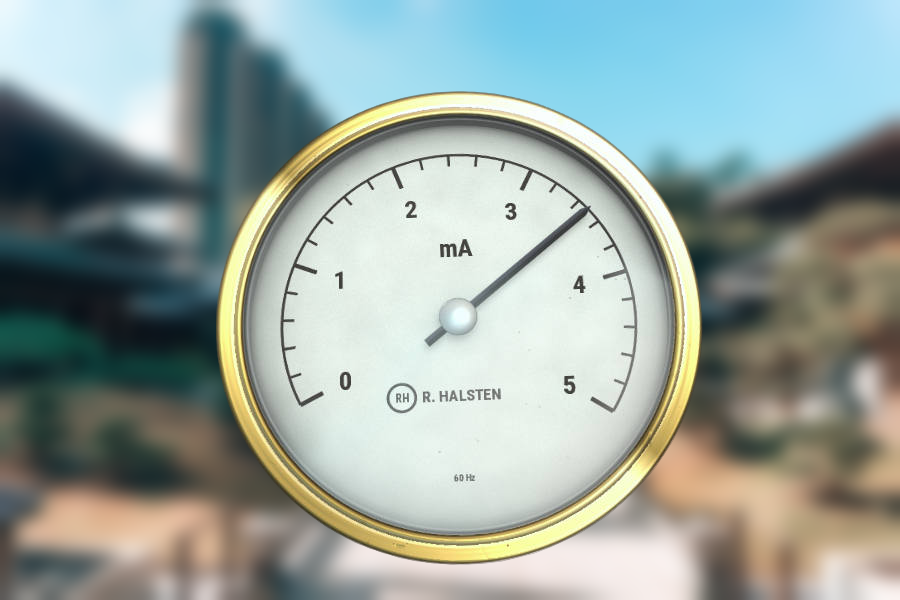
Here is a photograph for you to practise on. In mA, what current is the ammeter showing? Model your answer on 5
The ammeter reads 3.5
